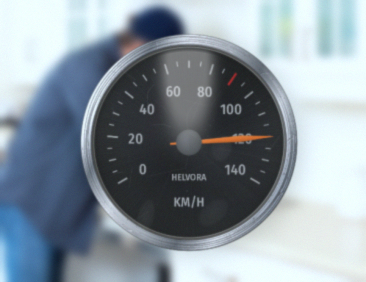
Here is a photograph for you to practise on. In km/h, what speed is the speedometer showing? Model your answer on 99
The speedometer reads 120
